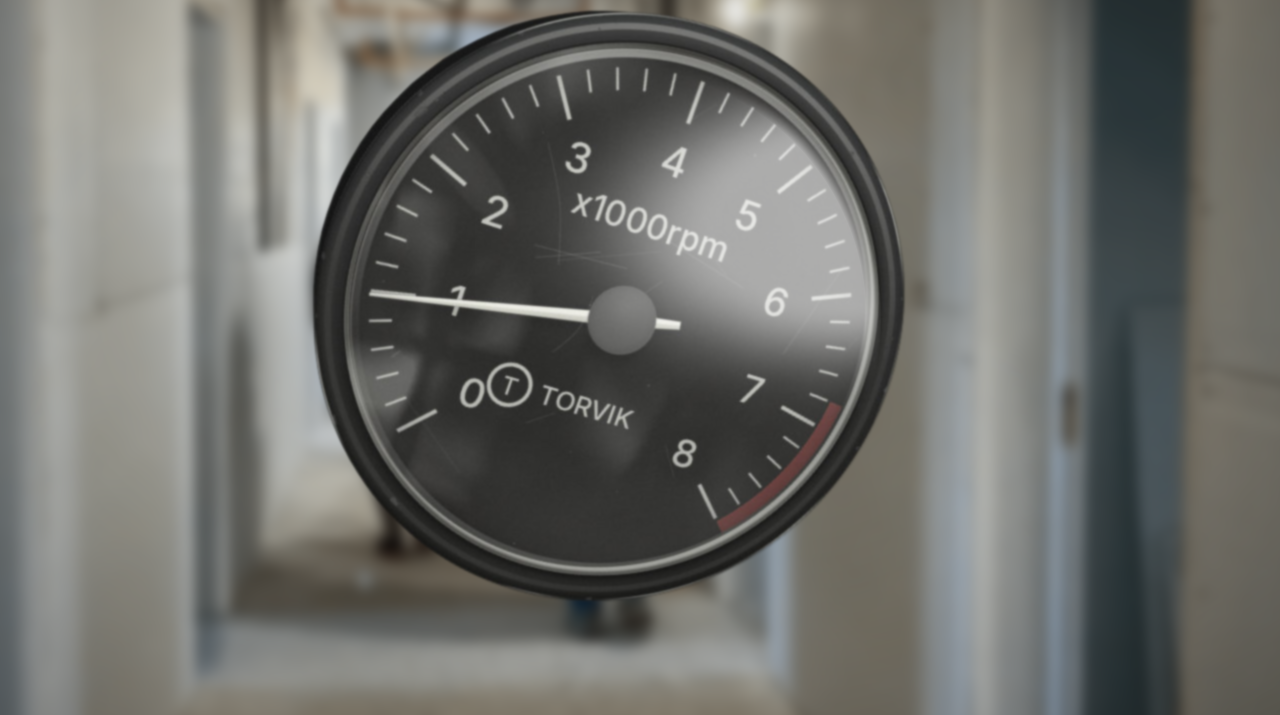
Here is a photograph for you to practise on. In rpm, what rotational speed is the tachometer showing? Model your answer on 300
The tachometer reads 1000
